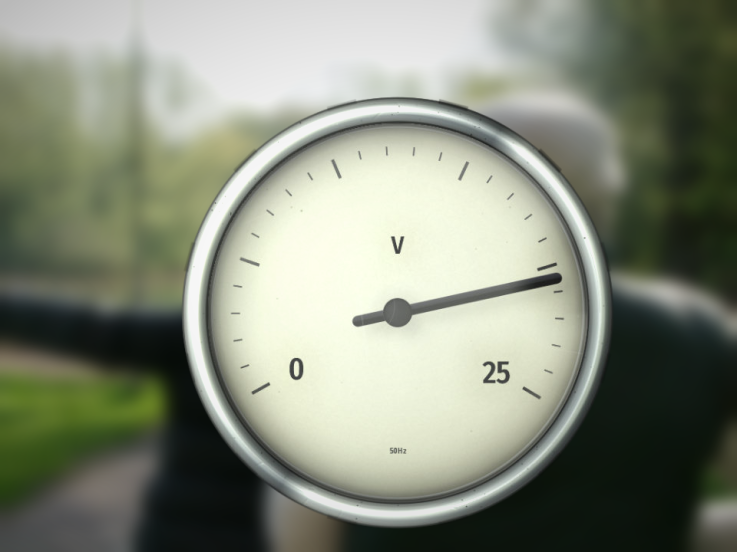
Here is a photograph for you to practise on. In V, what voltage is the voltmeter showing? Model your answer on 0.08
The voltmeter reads 20.5
